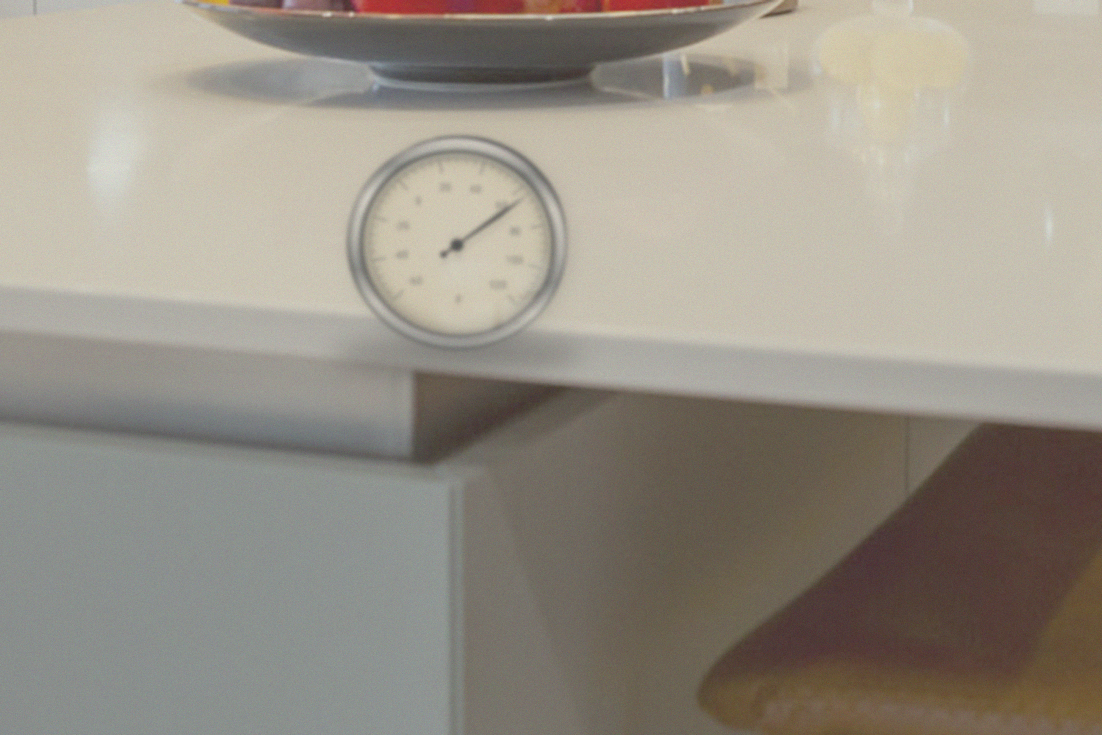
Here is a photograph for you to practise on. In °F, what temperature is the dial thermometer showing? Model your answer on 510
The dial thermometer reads 64
